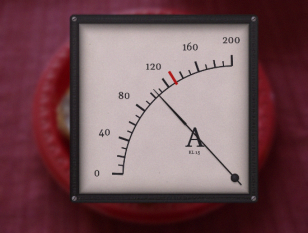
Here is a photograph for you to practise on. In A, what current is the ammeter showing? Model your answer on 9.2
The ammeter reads 105
